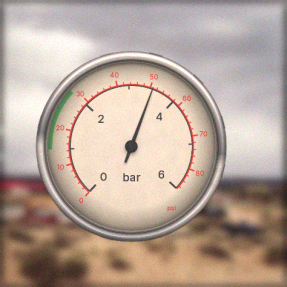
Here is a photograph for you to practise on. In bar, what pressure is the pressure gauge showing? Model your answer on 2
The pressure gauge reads 3.5
